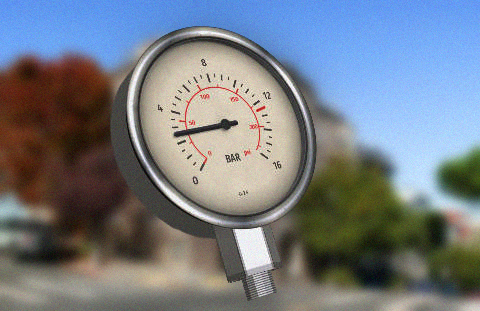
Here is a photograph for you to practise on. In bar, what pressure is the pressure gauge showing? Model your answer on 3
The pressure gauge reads 2.5
